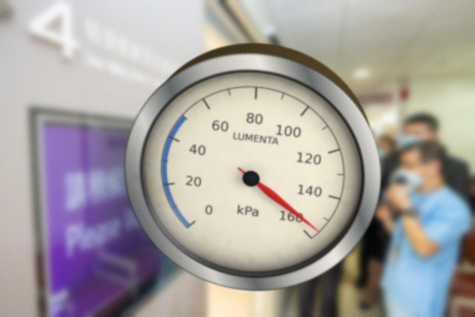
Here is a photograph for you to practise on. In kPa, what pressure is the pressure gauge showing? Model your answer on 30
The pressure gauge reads 155
